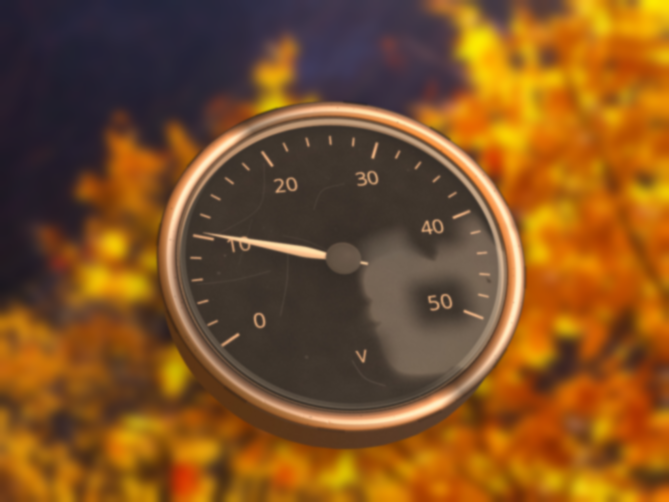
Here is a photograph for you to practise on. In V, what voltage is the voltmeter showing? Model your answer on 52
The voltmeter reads 10
